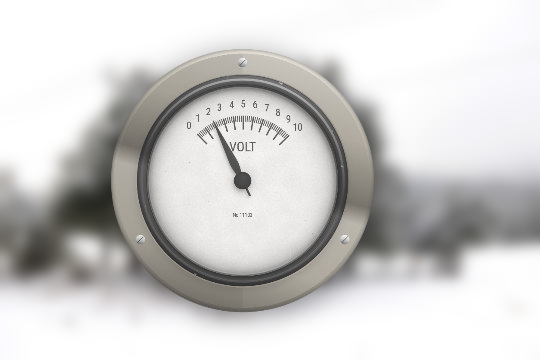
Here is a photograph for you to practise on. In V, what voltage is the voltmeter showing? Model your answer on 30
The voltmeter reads 2
